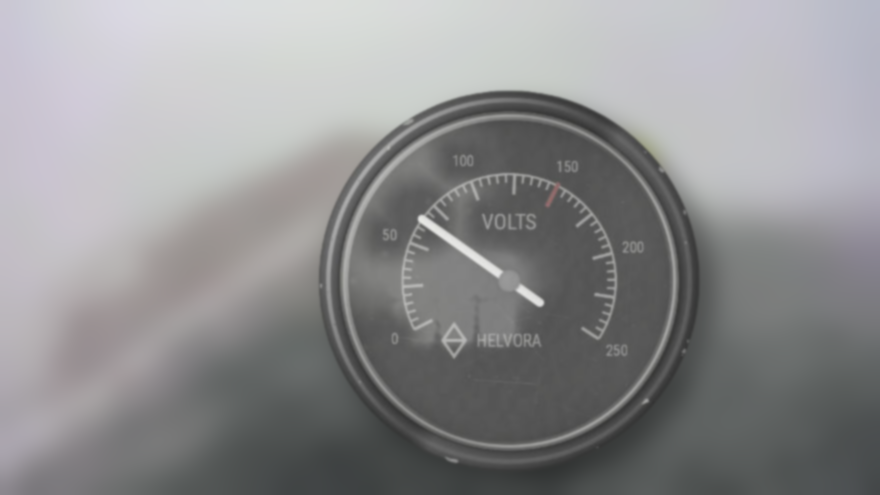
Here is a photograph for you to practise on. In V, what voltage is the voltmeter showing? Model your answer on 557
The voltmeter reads 65
